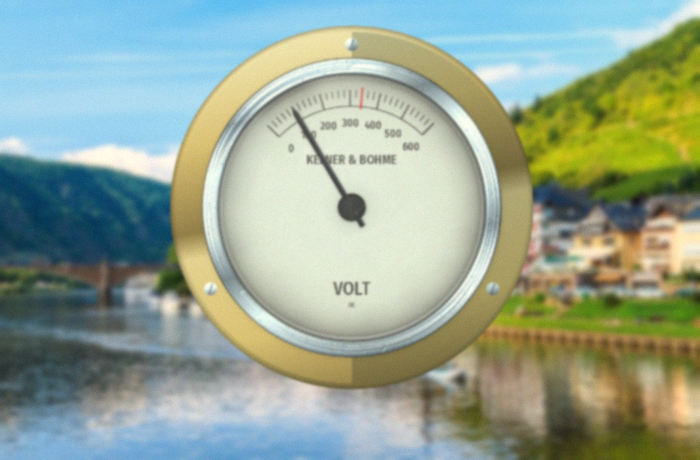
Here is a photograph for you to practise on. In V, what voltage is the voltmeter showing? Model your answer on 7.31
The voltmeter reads 100
